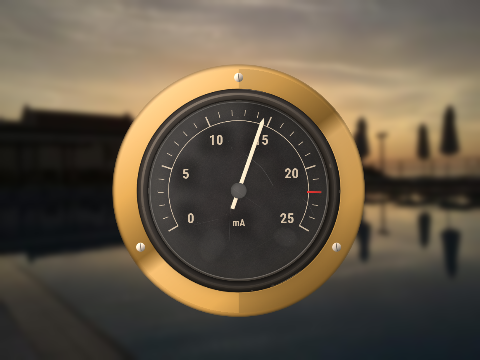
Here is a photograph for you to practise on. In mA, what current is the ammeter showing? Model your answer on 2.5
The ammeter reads 14.5
